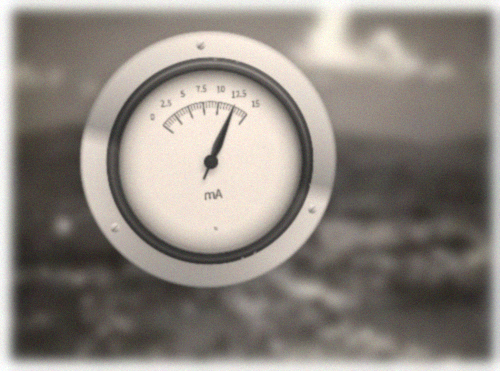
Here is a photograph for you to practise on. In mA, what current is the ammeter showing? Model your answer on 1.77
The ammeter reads 12.5
